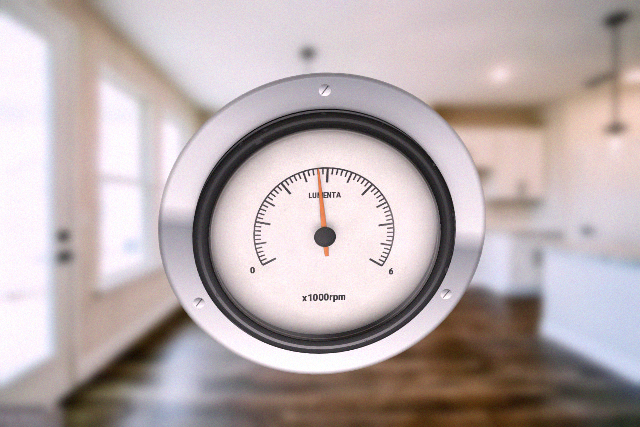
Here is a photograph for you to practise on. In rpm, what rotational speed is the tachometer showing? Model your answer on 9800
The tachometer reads 2800
